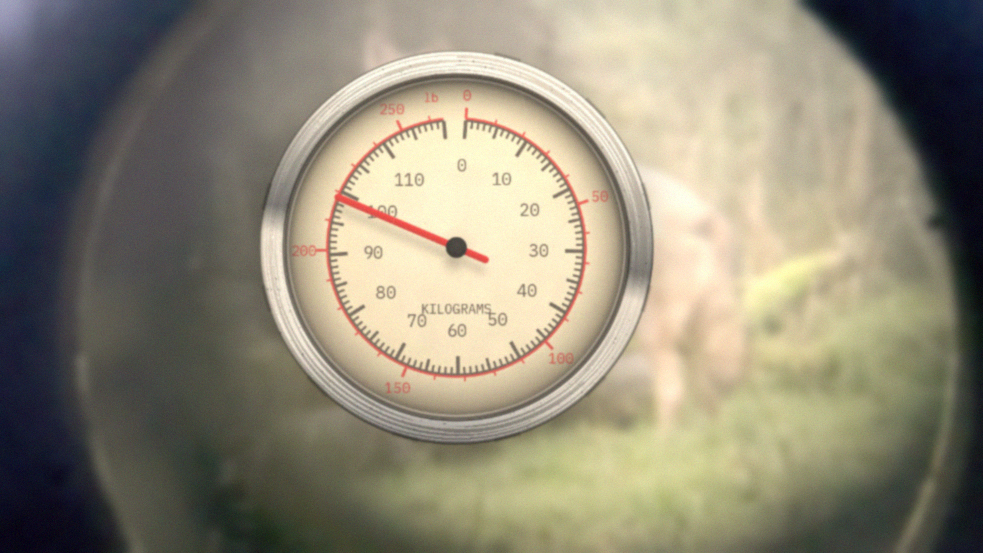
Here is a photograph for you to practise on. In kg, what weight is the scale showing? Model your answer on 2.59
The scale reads 99
